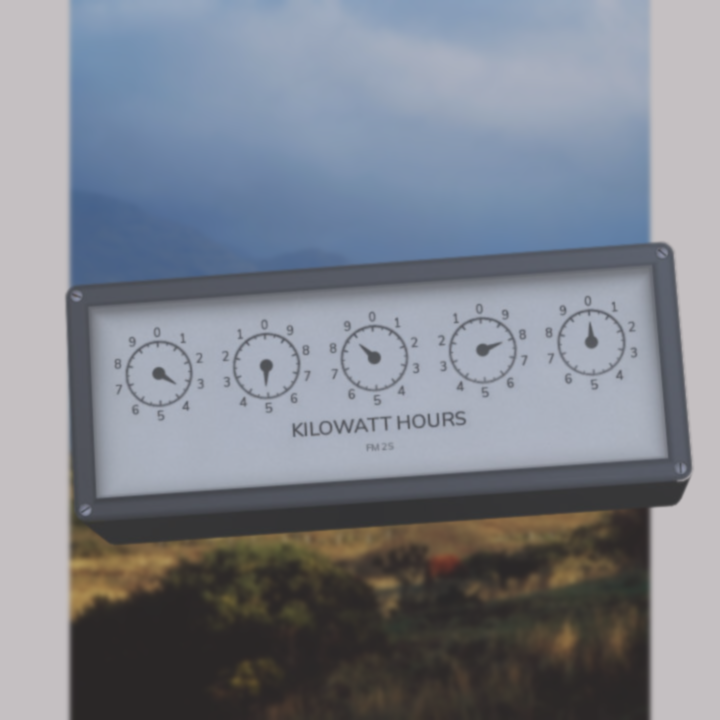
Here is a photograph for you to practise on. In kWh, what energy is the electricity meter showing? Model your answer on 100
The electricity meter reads 34880
